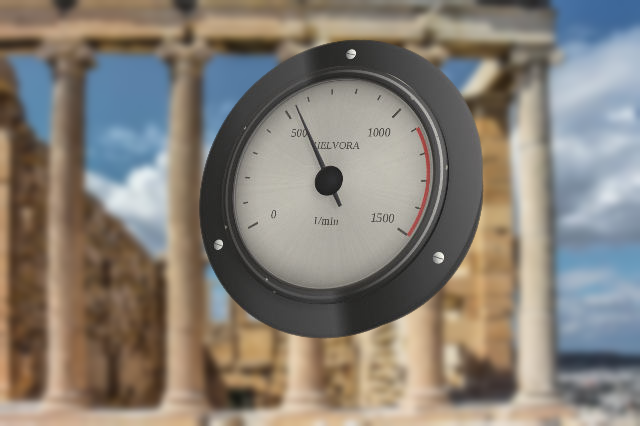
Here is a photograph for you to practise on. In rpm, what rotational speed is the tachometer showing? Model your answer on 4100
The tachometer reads 550
